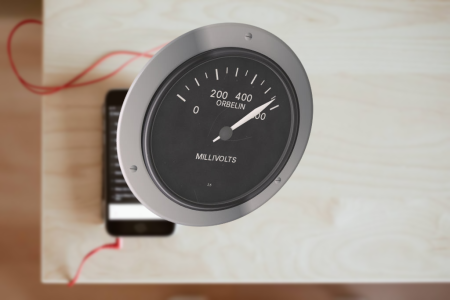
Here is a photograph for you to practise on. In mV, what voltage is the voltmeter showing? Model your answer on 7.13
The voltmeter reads 550
